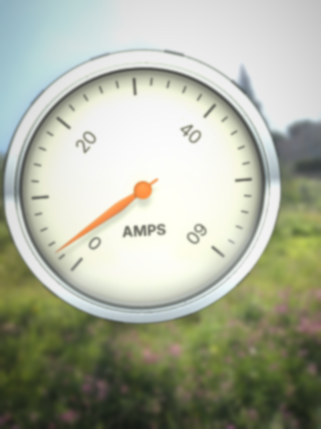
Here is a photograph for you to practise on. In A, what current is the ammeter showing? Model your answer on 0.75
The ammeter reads 3
